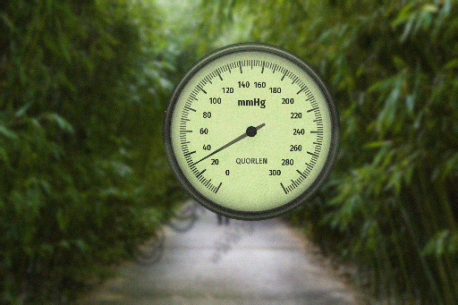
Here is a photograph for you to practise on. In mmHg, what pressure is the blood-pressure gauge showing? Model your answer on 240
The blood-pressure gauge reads 30
